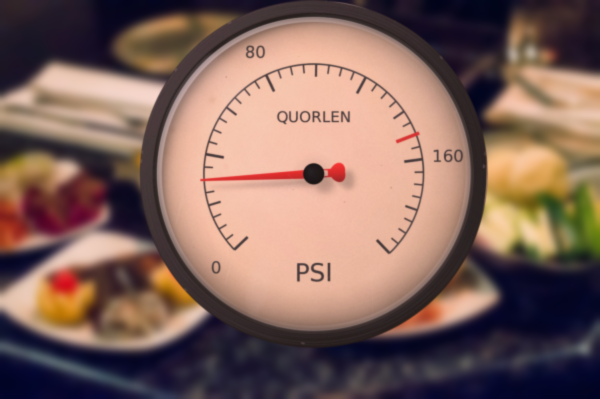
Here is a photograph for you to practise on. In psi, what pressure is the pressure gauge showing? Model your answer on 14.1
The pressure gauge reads 30
